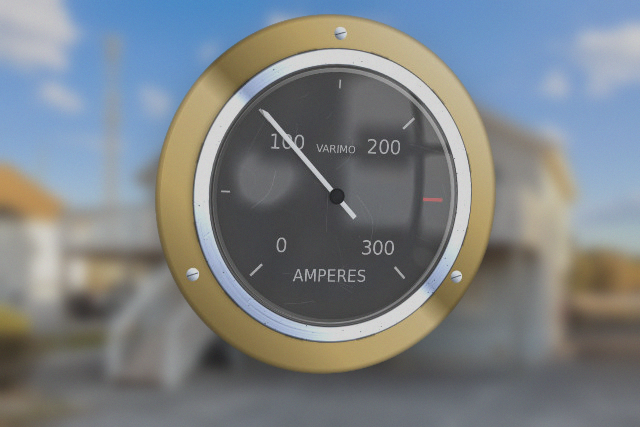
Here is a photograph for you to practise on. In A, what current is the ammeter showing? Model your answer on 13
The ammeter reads 100
